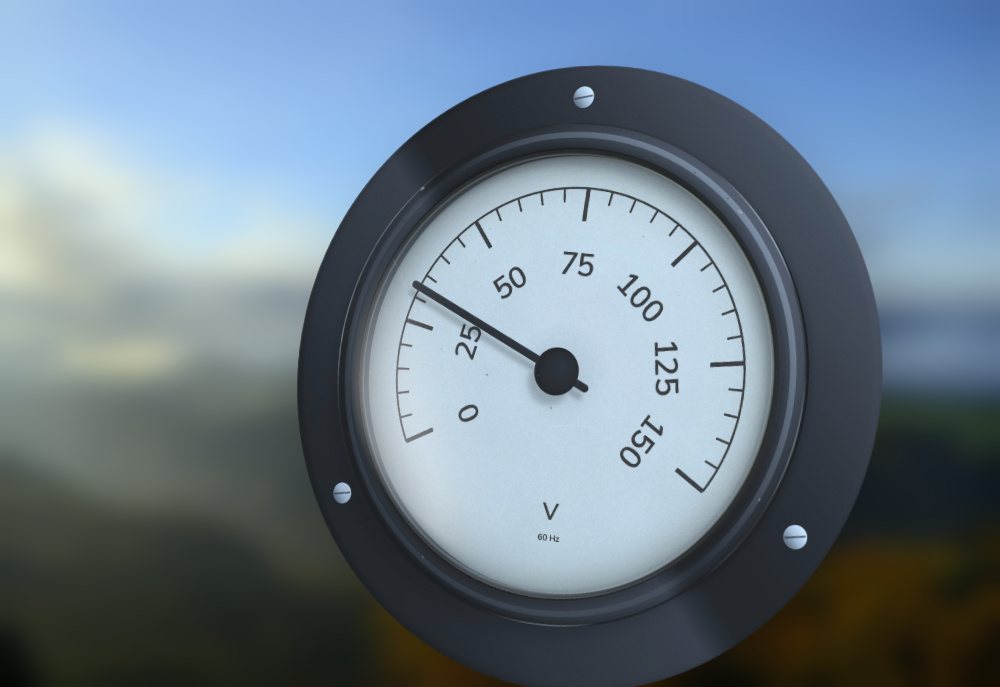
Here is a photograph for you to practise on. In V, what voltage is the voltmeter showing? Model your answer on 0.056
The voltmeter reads 32.5
